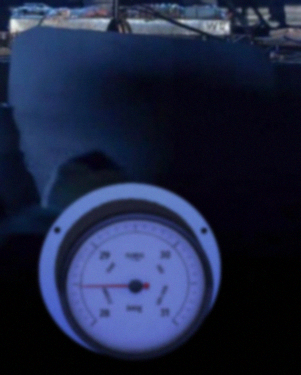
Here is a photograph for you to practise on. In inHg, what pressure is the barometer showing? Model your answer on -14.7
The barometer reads 28.5
